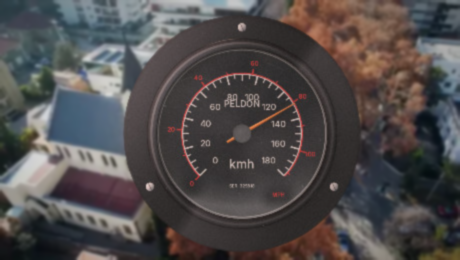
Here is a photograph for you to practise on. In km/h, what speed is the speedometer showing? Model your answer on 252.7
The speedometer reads 130
